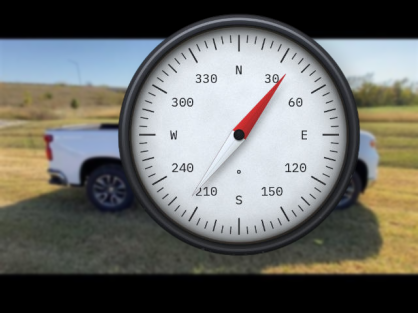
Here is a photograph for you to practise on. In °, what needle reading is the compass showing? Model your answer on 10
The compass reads 37.5
